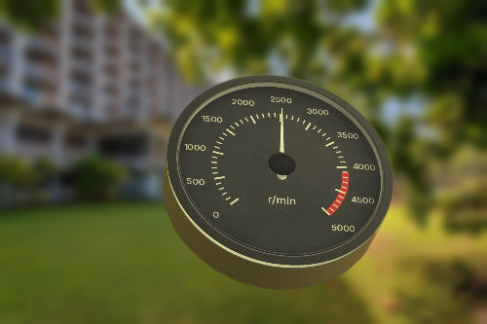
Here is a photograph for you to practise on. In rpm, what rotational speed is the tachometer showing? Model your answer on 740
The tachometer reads 2500
